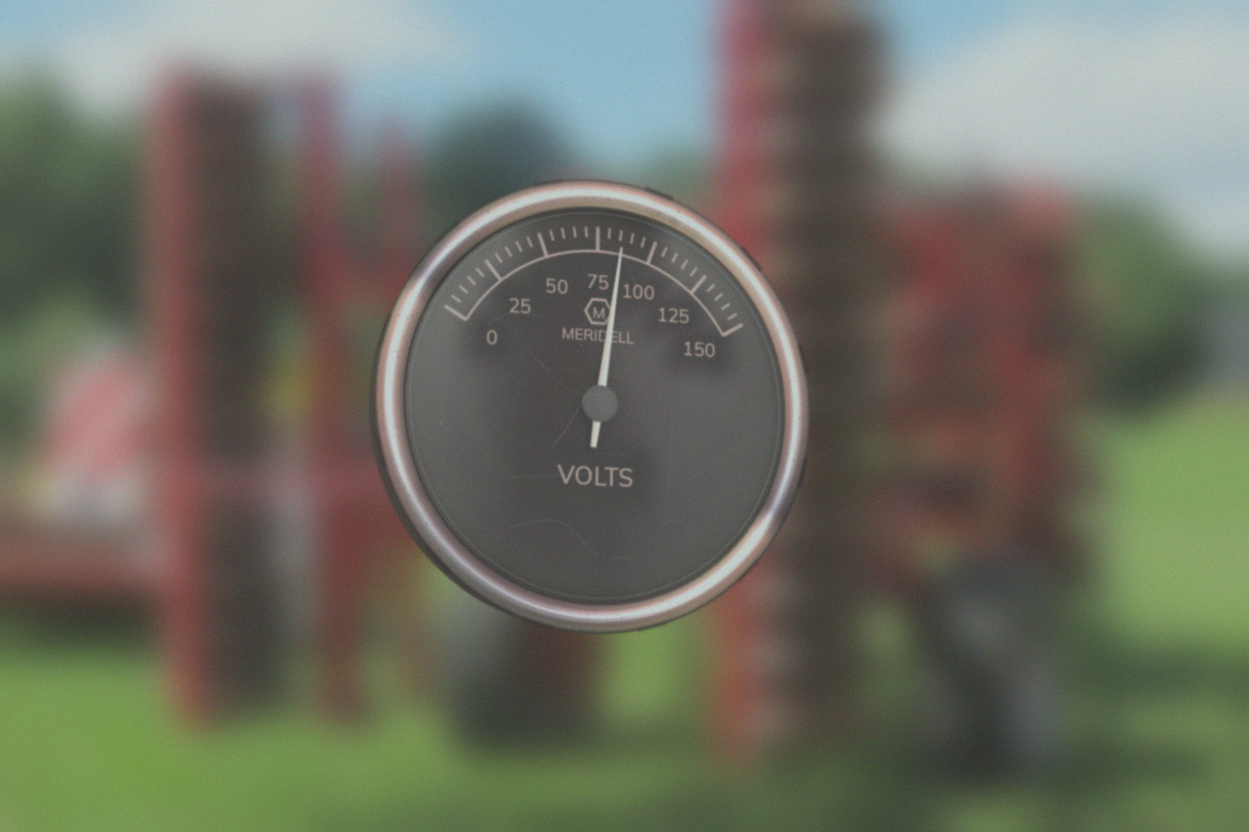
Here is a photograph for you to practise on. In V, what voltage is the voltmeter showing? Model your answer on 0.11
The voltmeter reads 85
